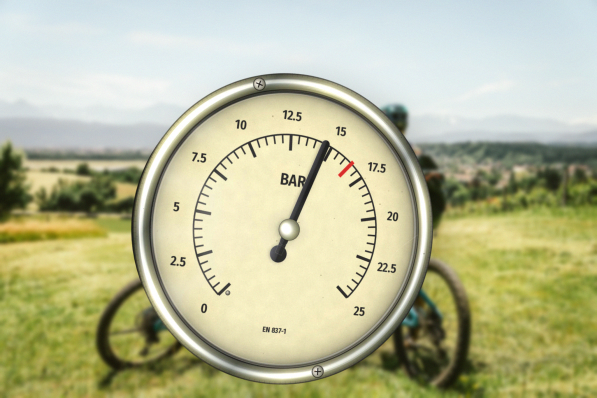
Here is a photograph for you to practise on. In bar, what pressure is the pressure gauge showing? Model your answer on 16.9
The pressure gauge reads 14.5
